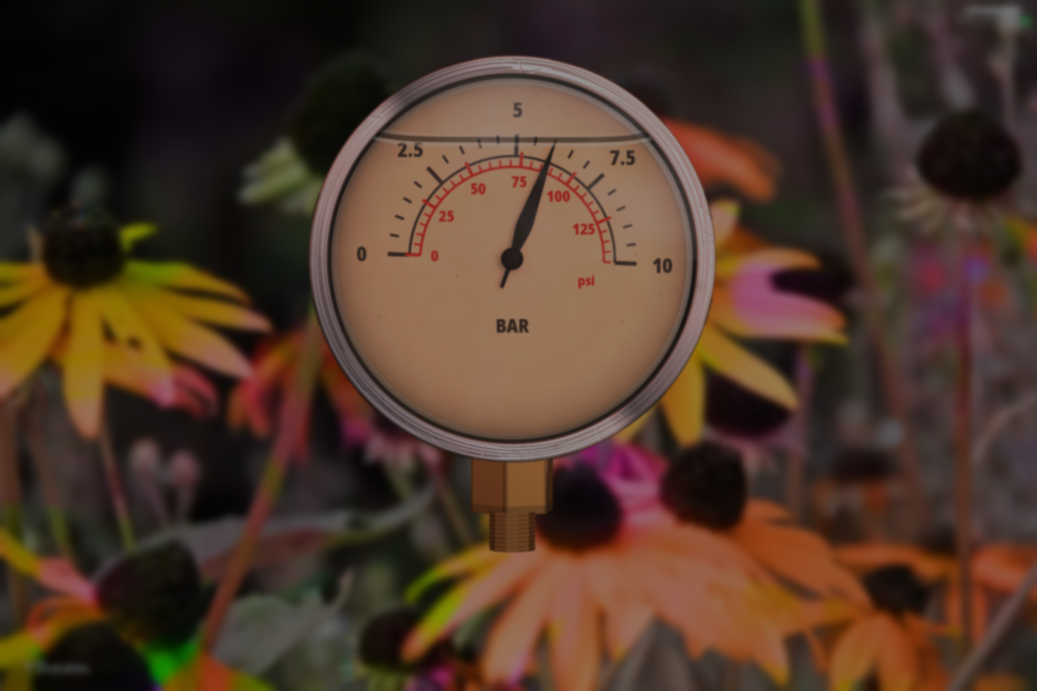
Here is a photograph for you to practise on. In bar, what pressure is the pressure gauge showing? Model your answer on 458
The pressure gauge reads 6
